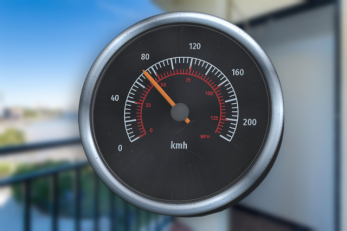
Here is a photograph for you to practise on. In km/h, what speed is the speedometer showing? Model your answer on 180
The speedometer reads 72
